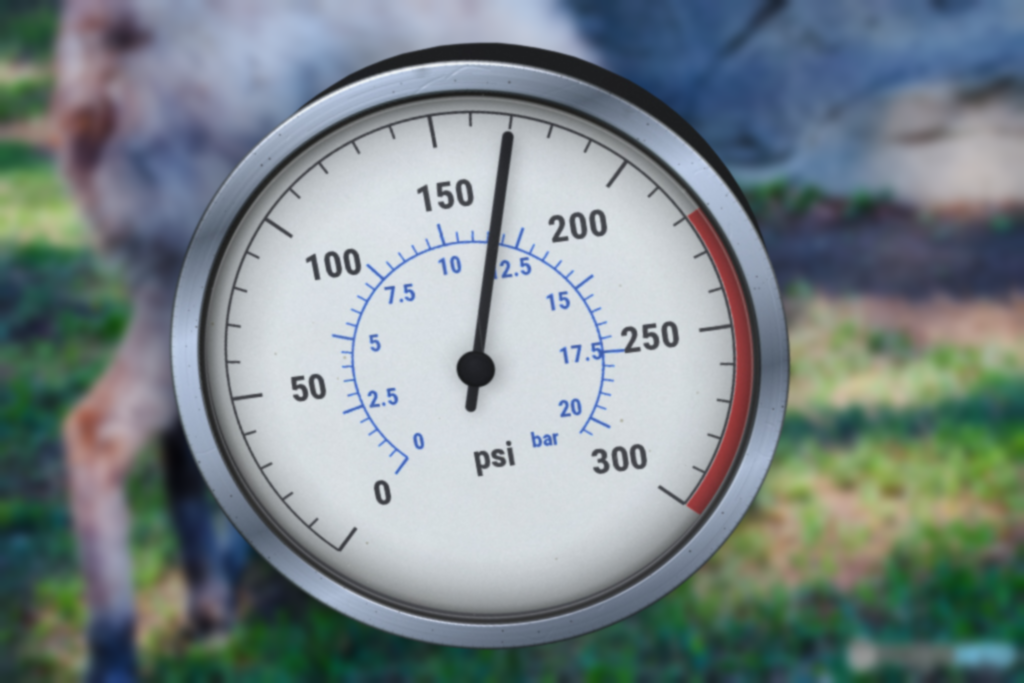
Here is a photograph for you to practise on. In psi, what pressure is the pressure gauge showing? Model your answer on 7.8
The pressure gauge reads 170
